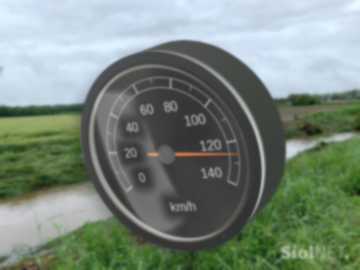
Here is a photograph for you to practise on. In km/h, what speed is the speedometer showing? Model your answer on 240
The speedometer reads 125
